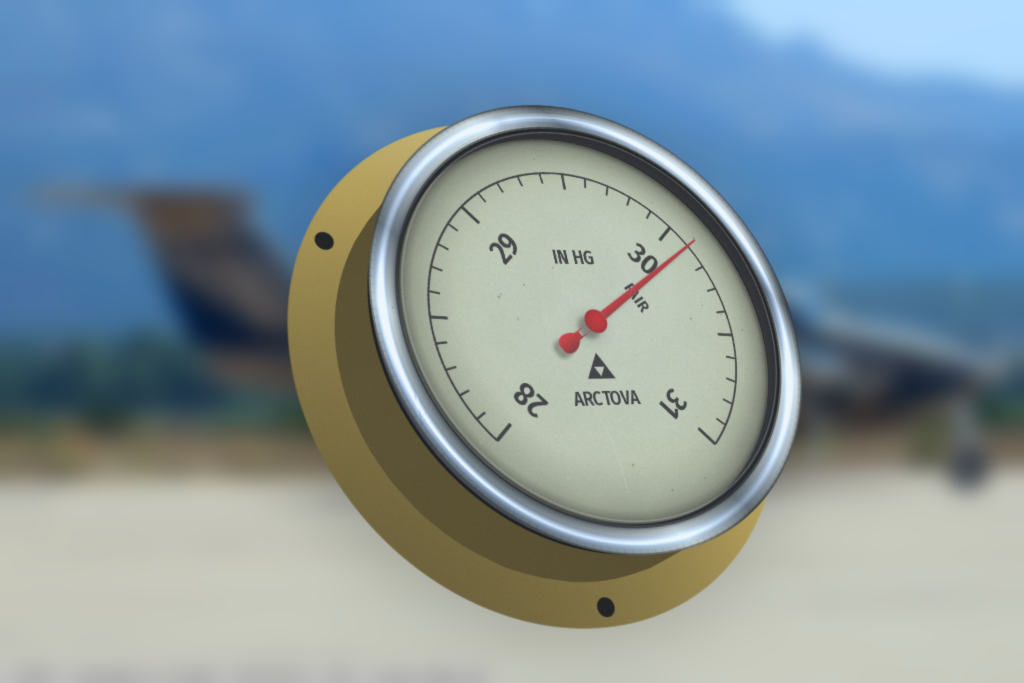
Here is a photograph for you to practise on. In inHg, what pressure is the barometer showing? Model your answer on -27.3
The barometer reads 30.1
